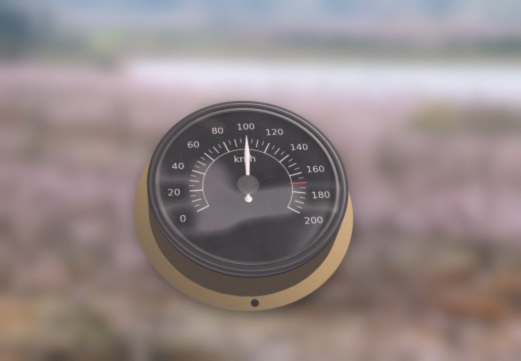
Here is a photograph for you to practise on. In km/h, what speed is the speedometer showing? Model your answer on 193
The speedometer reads 100
